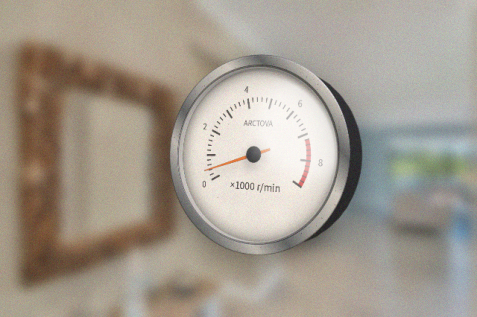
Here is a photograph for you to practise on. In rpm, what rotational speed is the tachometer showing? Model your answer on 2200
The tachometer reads 400
